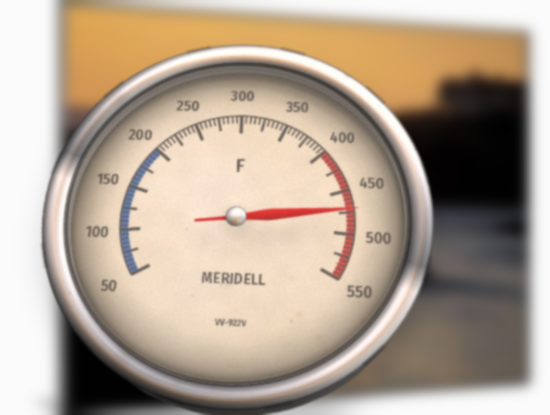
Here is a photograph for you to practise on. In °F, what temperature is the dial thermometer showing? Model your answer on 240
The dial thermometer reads 475
